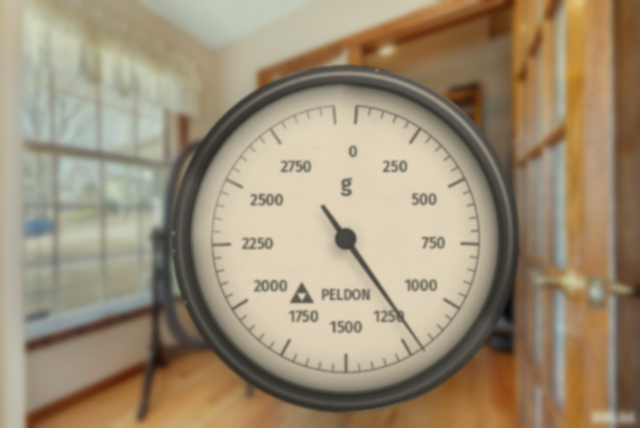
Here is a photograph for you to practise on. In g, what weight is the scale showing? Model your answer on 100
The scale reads 1200
